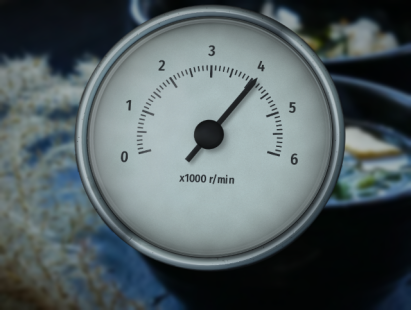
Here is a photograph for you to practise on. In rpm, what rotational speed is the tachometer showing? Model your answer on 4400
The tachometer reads 4100
